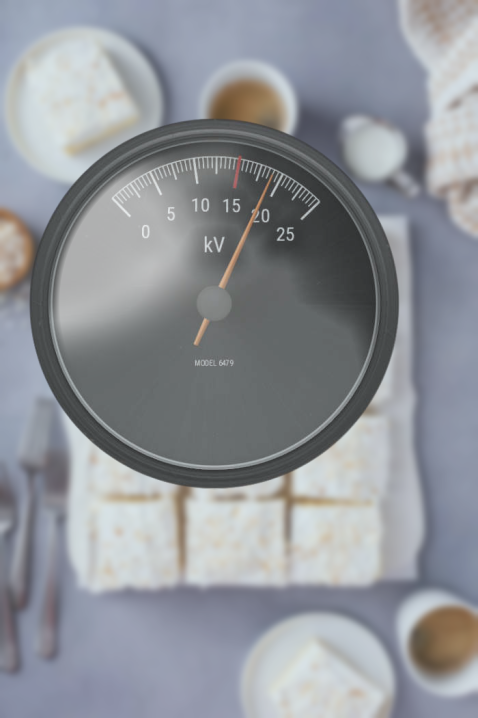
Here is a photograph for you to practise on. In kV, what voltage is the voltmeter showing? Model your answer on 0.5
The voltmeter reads 19
